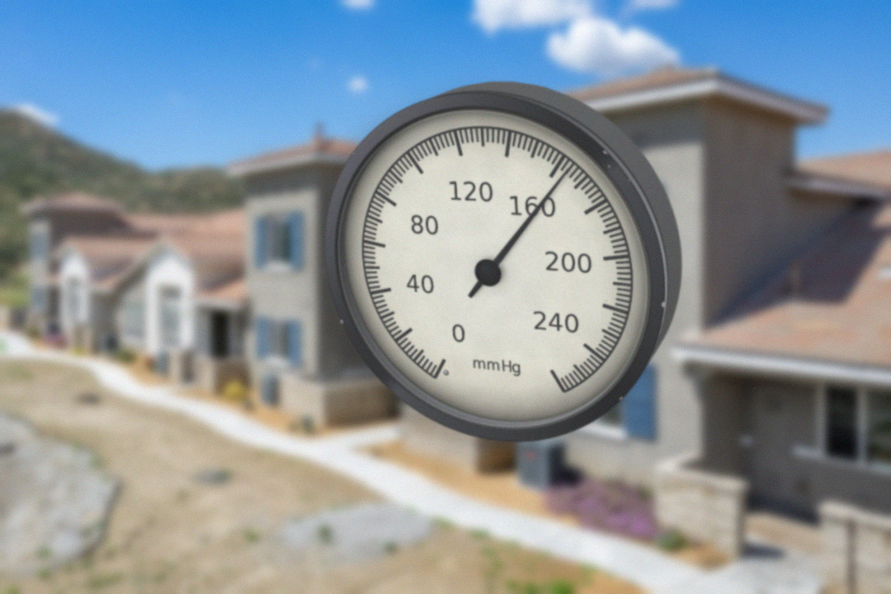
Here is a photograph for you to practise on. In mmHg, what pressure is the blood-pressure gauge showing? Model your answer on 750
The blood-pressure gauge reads 164
